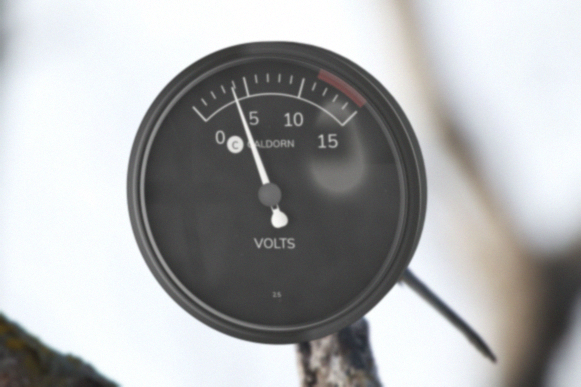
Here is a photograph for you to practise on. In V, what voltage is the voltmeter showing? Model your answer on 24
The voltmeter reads 4
